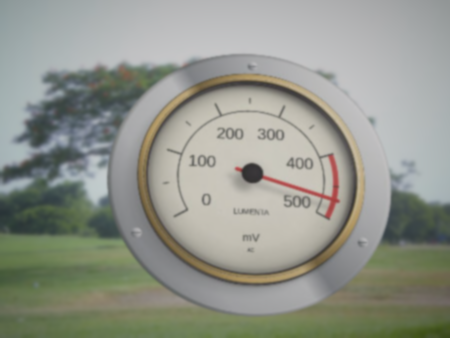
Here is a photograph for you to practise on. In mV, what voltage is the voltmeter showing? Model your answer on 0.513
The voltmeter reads 475
